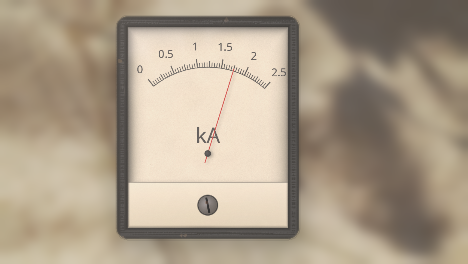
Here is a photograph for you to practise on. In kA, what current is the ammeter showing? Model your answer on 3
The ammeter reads 1.75
